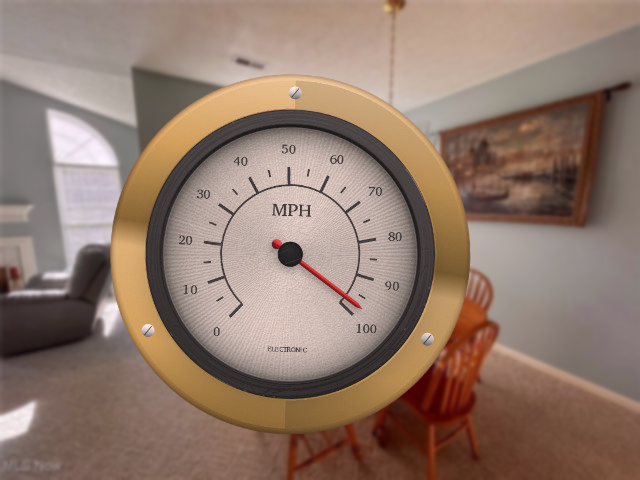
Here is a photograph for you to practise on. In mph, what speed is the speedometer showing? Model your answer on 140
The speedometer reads 97.5
